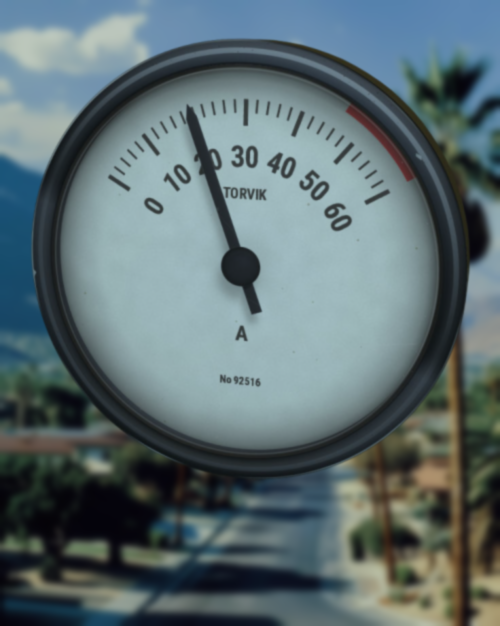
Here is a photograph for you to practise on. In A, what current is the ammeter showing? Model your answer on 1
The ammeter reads 20
